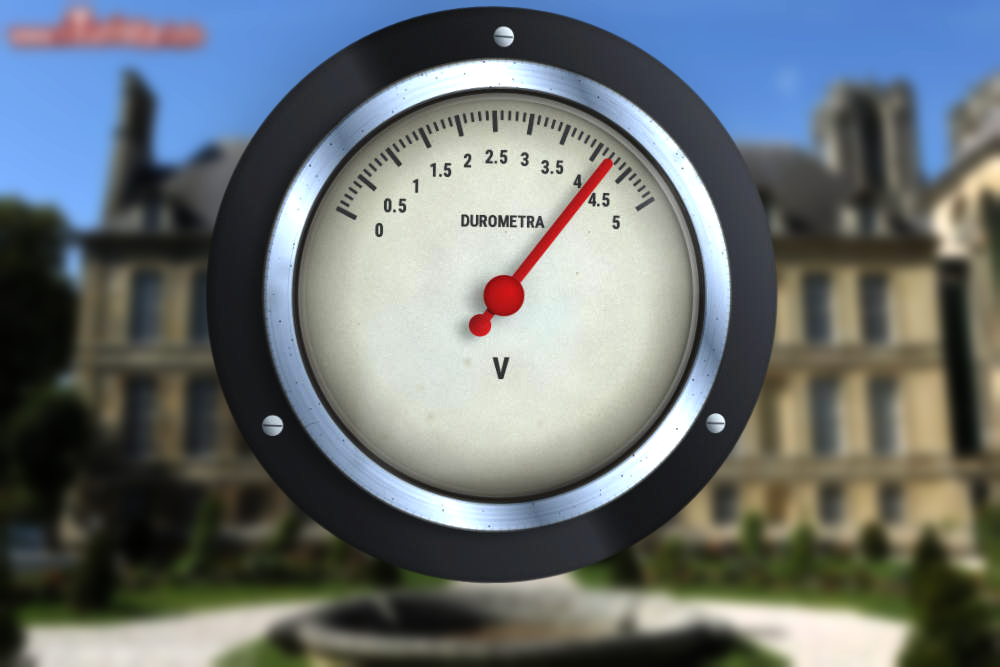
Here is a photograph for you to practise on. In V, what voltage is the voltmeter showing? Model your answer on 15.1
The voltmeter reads 4.2
